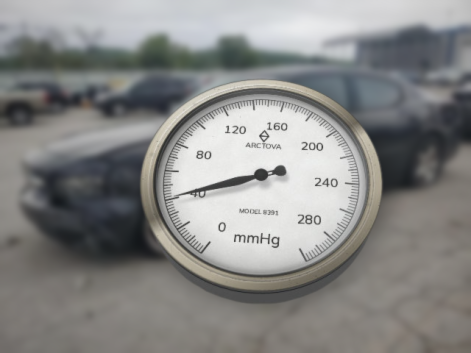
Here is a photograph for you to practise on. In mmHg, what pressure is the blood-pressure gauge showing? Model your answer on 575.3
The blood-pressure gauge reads 40
